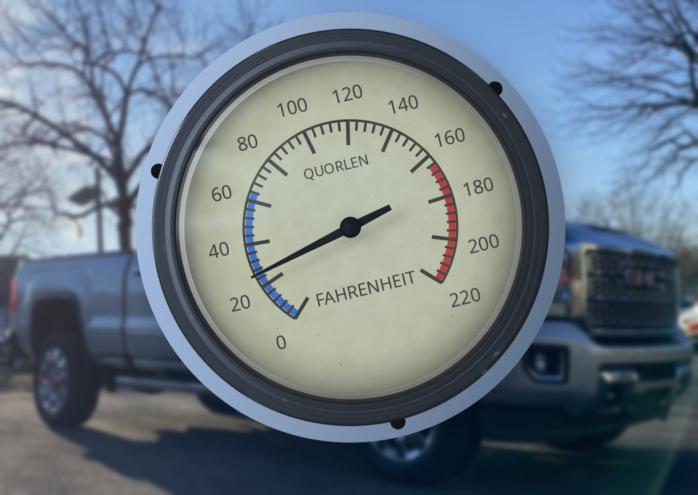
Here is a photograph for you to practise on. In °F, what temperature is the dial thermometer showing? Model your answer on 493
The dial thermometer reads 26
